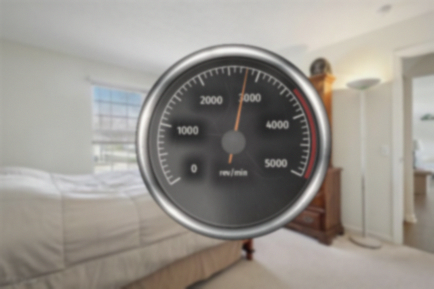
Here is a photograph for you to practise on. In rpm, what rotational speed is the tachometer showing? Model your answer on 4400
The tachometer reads 2800
